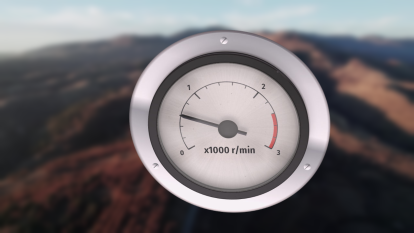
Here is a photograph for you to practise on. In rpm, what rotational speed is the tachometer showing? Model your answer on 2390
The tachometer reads 600
